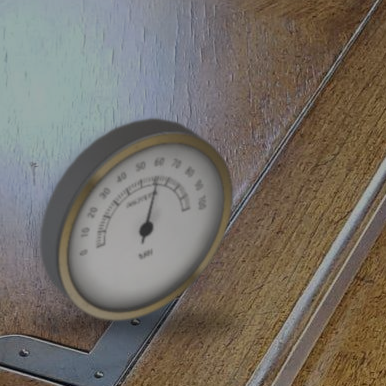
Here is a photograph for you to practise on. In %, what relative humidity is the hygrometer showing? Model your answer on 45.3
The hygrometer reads 60
